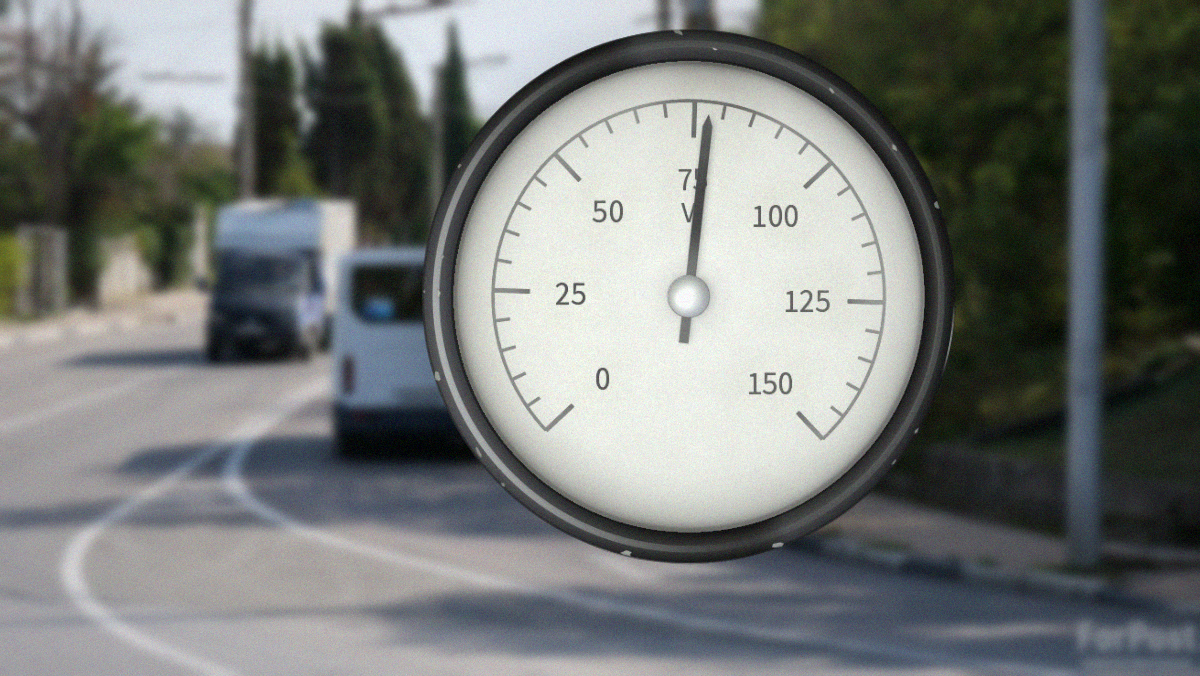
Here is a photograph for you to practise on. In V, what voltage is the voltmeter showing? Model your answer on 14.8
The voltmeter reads 77.5
